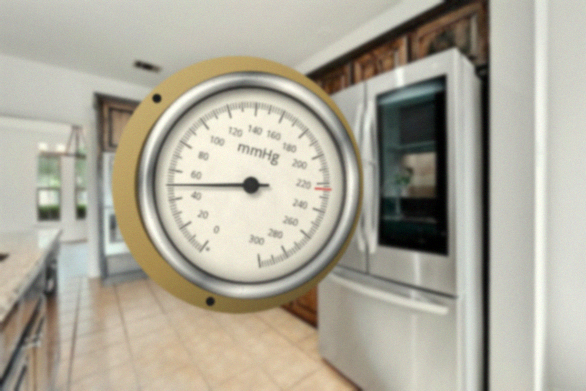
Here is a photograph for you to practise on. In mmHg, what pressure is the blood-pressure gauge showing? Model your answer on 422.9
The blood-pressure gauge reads 50
